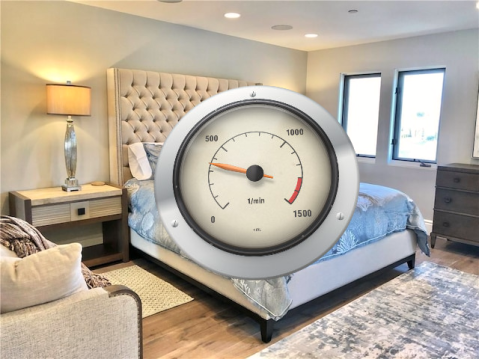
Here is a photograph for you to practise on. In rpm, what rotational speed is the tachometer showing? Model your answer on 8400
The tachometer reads 350
